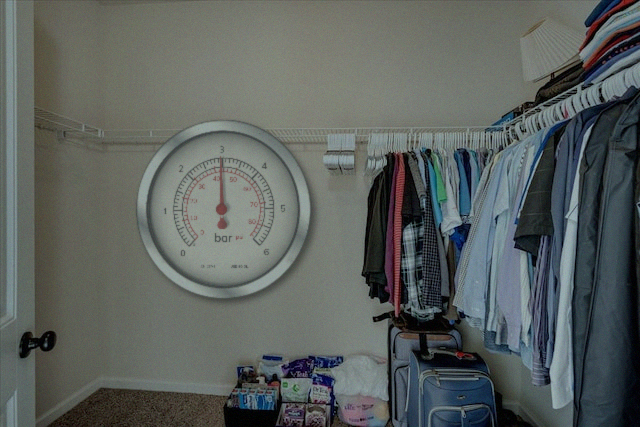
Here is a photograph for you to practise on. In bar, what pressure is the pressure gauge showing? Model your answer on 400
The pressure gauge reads 3
